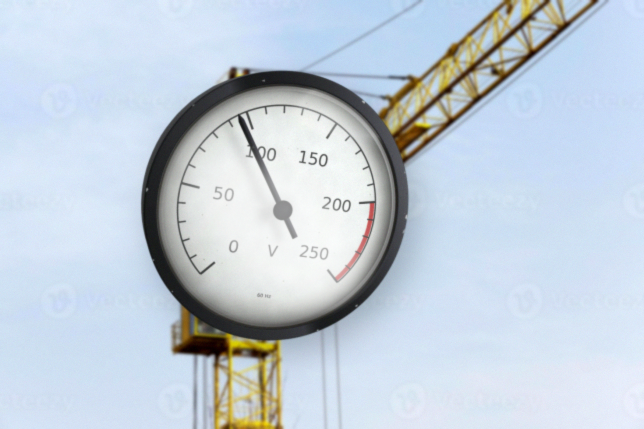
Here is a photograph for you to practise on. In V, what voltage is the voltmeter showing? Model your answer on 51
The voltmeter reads 95
